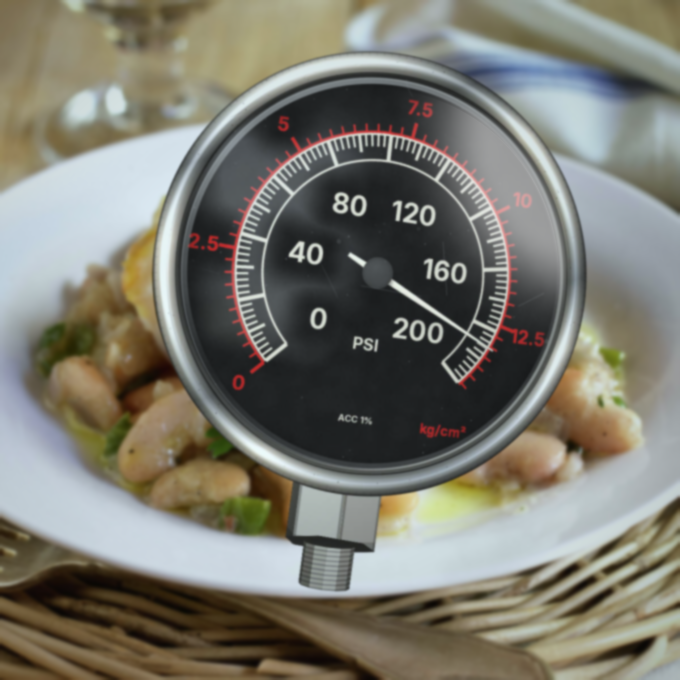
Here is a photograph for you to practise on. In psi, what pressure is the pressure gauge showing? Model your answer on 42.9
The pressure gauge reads 186
